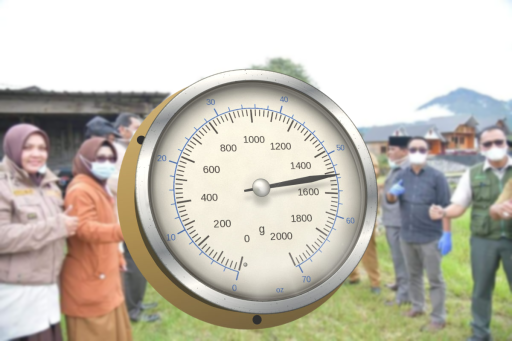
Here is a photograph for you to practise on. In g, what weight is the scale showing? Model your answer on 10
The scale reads 1520
